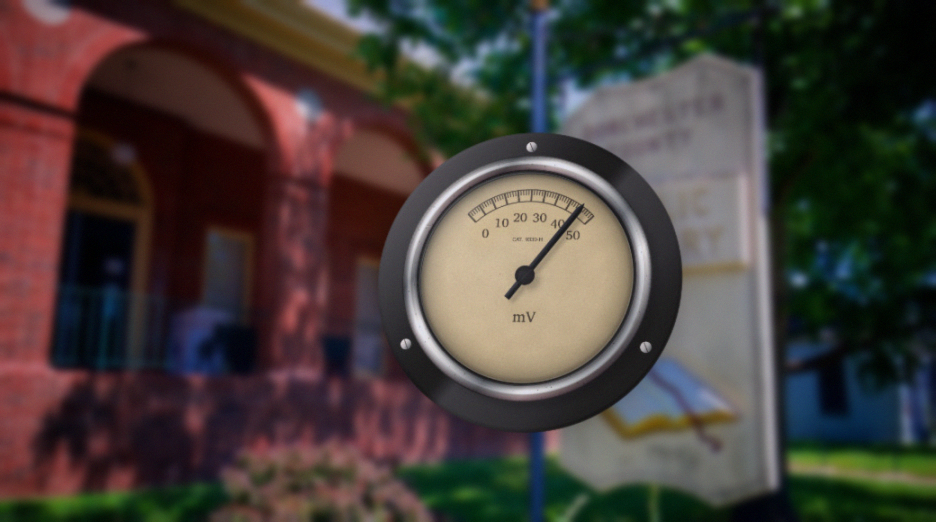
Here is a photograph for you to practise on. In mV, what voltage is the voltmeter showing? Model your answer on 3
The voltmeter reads 45
